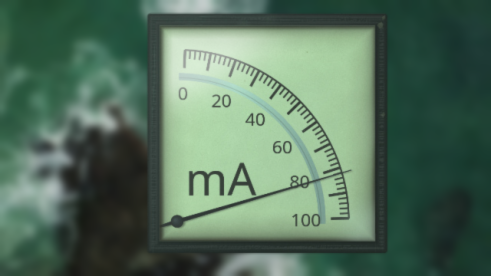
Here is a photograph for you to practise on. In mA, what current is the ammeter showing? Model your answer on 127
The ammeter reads 82
